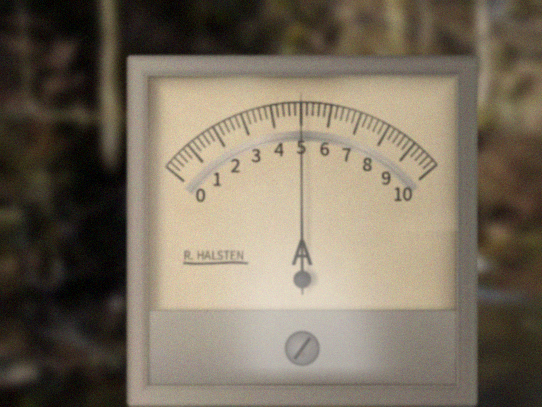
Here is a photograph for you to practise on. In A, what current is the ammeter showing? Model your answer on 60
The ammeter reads 5
